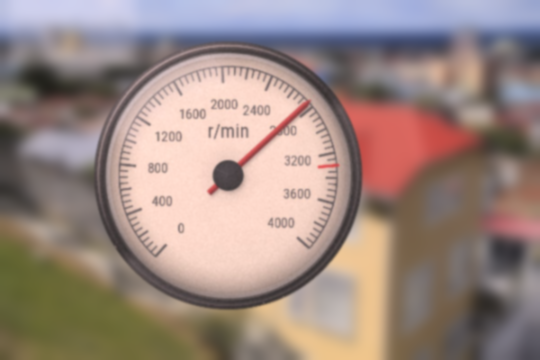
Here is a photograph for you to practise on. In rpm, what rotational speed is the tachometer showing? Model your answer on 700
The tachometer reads 2750
